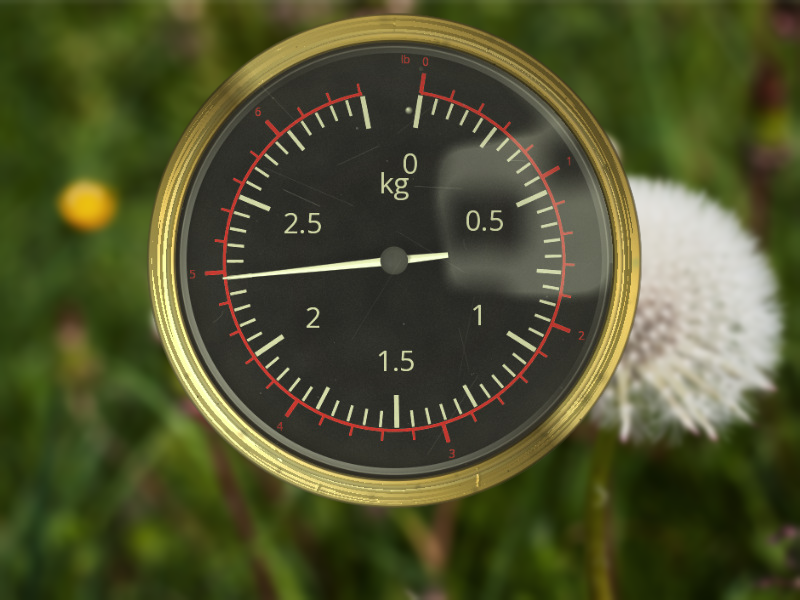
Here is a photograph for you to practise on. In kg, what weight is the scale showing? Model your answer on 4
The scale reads 2.25
